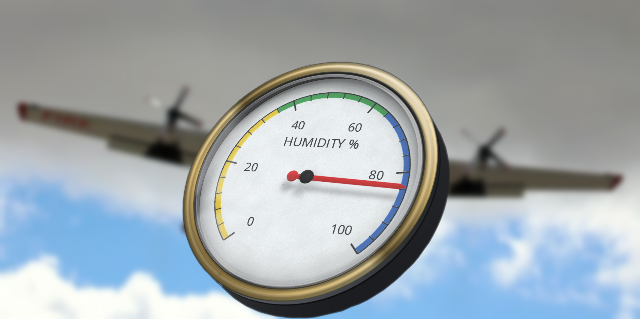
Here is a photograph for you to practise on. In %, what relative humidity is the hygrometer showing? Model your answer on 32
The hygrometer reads 84
